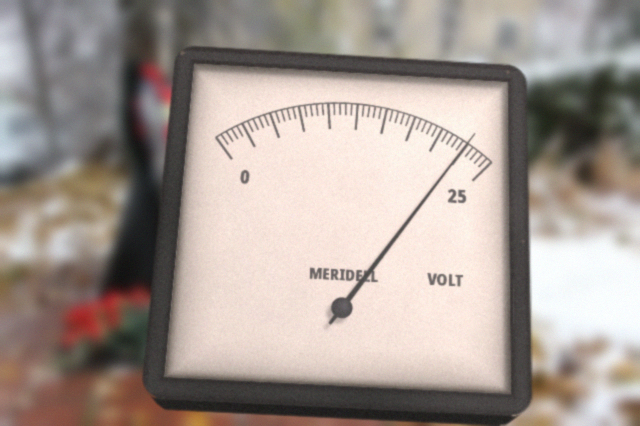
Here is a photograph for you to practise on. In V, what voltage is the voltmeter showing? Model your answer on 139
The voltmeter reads 22.5
